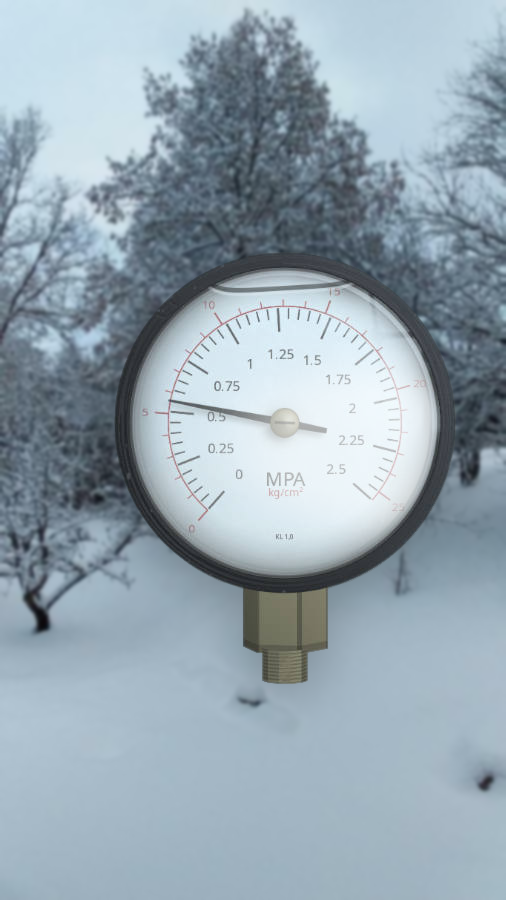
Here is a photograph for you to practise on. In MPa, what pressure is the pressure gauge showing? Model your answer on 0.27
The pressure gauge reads 0.55
